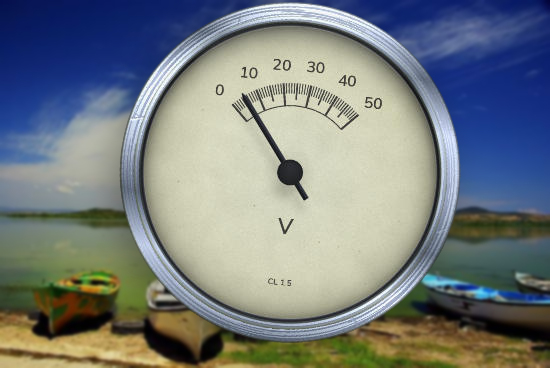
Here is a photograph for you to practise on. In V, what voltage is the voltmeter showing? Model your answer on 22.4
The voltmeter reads 5
